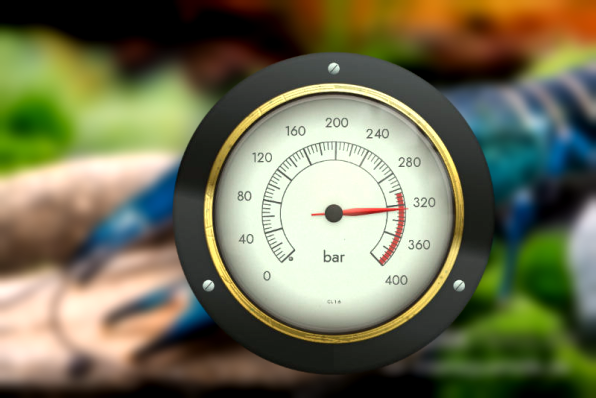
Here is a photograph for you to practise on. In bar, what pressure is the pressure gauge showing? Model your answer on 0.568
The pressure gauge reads 325
